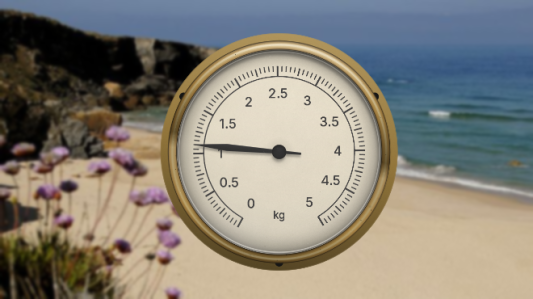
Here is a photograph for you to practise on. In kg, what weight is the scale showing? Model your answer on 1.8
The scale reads 1.1
